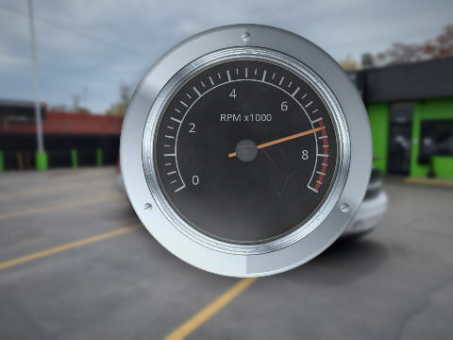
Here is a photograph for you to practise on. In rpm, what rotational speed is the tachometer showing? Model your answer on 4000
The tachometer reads 7250
